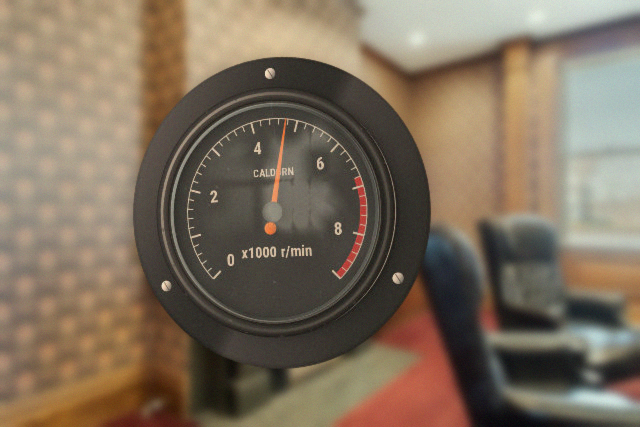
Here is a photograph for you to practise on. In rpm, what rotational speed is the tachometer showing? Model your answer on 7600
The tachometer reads 4800
